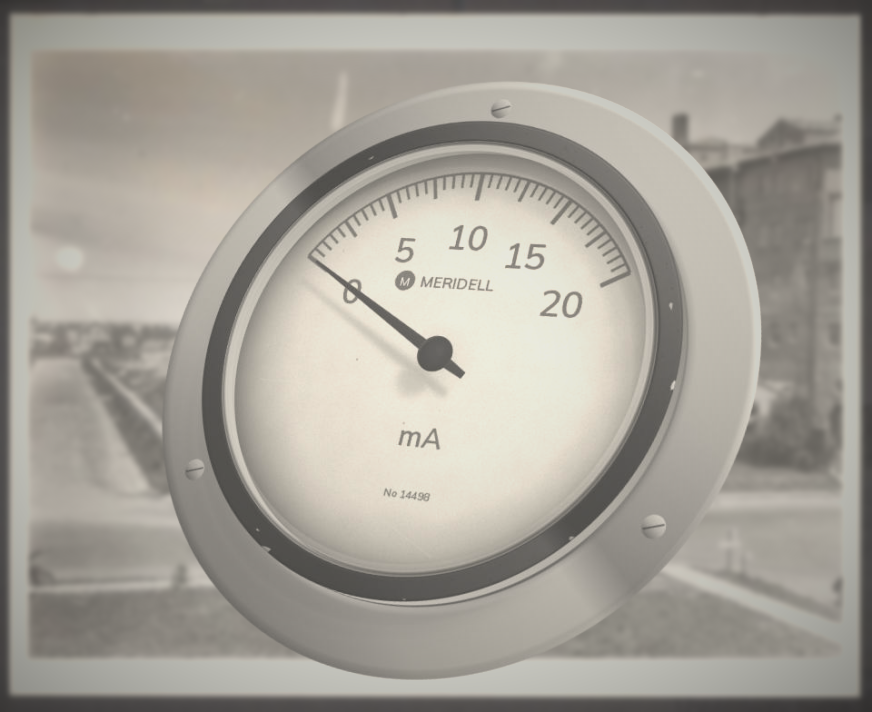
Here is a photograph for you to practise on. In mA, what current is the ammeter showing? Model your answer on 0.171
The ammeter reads 0
